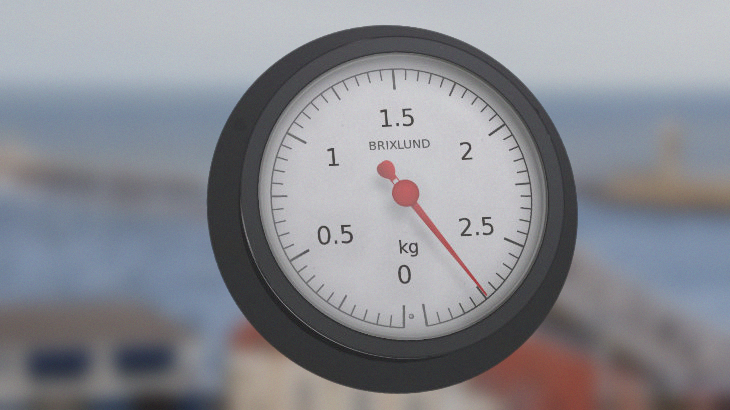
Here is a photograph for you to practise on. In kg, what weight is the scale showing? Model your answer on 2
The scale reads 2.75
